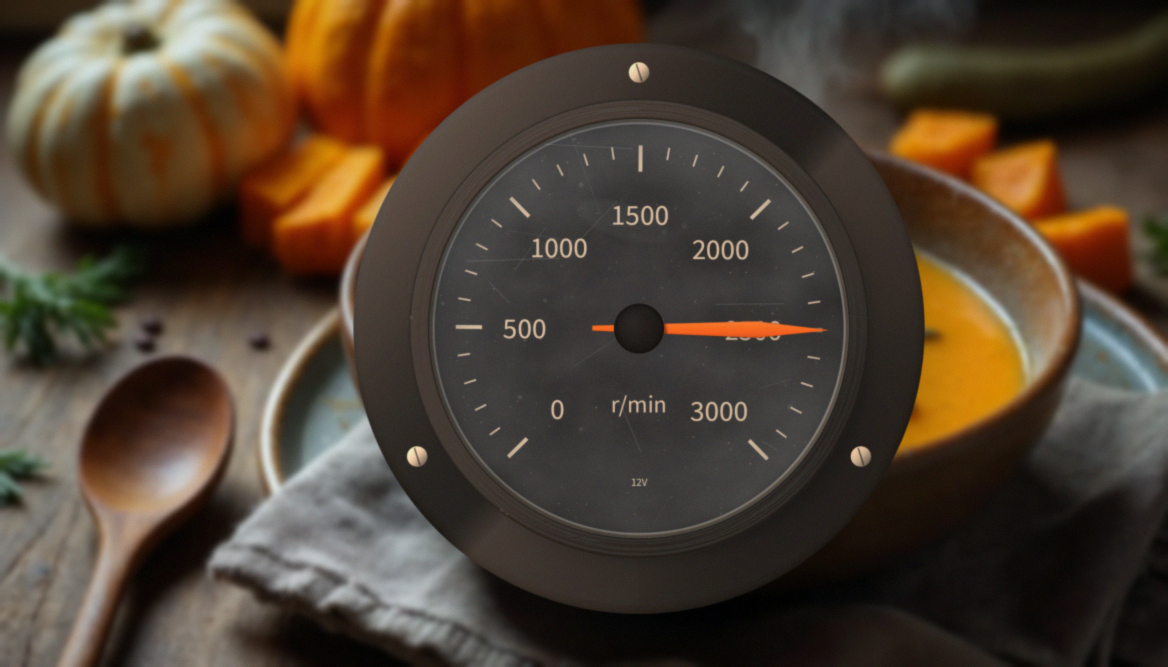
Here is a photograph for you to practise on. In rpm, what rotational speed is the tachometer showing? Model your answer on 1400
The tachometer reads 2500
